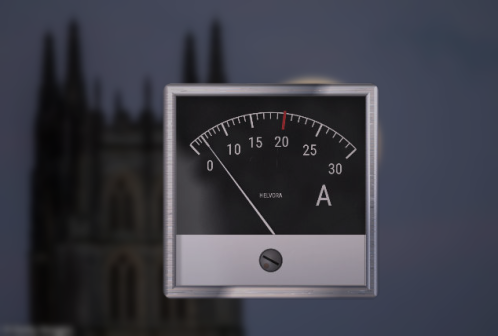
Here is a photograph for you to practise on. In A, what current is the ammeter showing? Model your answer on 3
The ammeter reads 5
